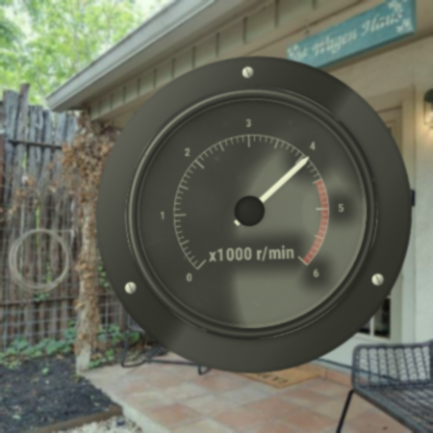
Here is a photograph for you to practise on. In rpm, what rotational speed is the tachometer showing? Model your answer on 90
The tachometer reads 4100
